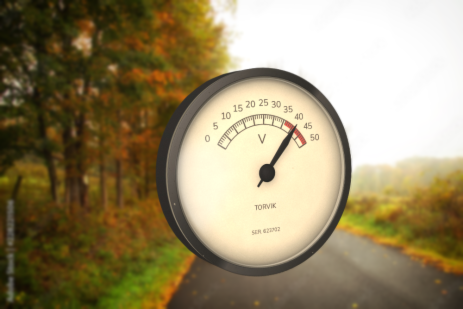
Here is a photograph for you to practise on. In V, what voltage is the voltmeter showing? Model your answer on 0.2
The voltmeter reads 40
